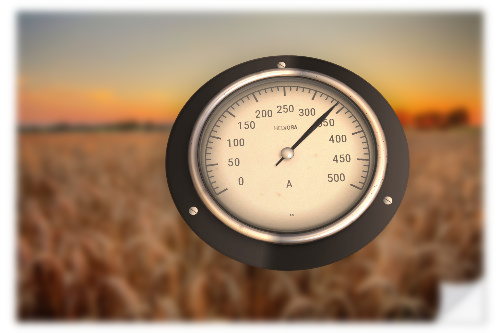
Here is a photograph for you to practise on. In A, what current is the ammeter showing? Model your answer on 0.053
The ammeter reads 340
